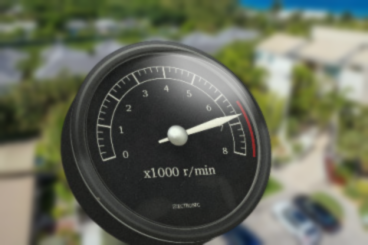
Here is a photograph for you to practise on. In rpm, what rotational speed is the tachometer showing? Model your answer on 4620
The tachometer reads 6800
